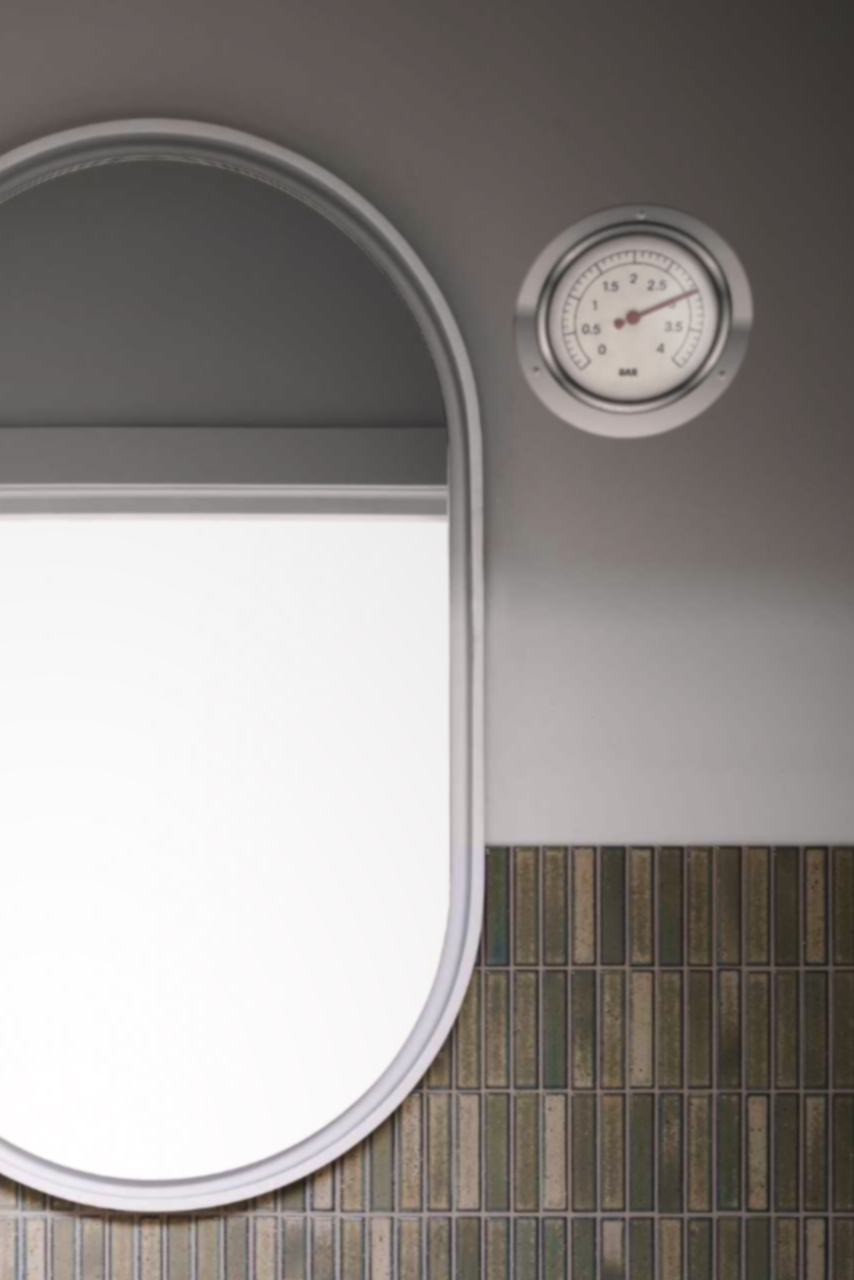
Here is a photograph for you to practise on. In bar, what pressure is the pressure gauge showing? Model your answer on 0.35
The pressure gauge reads 3
